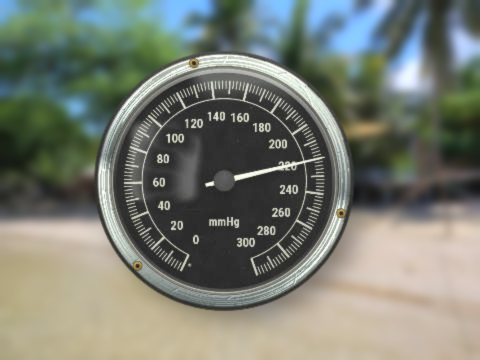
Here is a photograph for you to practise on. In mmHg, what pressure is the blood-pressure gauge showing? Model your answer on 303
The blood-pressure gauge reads 220
